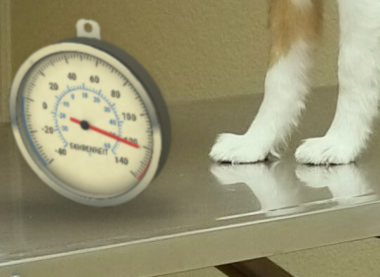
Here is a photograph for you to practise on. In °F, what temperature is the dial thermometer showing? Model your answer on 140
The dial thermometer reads 120
